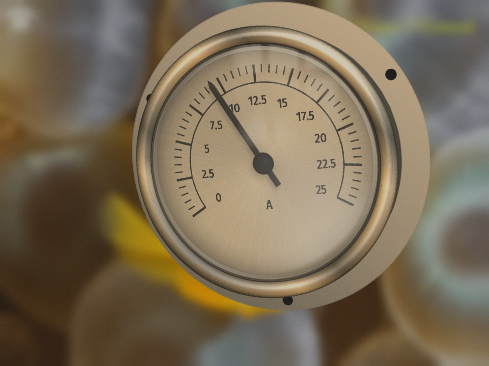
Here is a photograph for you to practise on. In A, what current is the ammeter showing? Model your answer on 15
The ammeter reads 9.5
